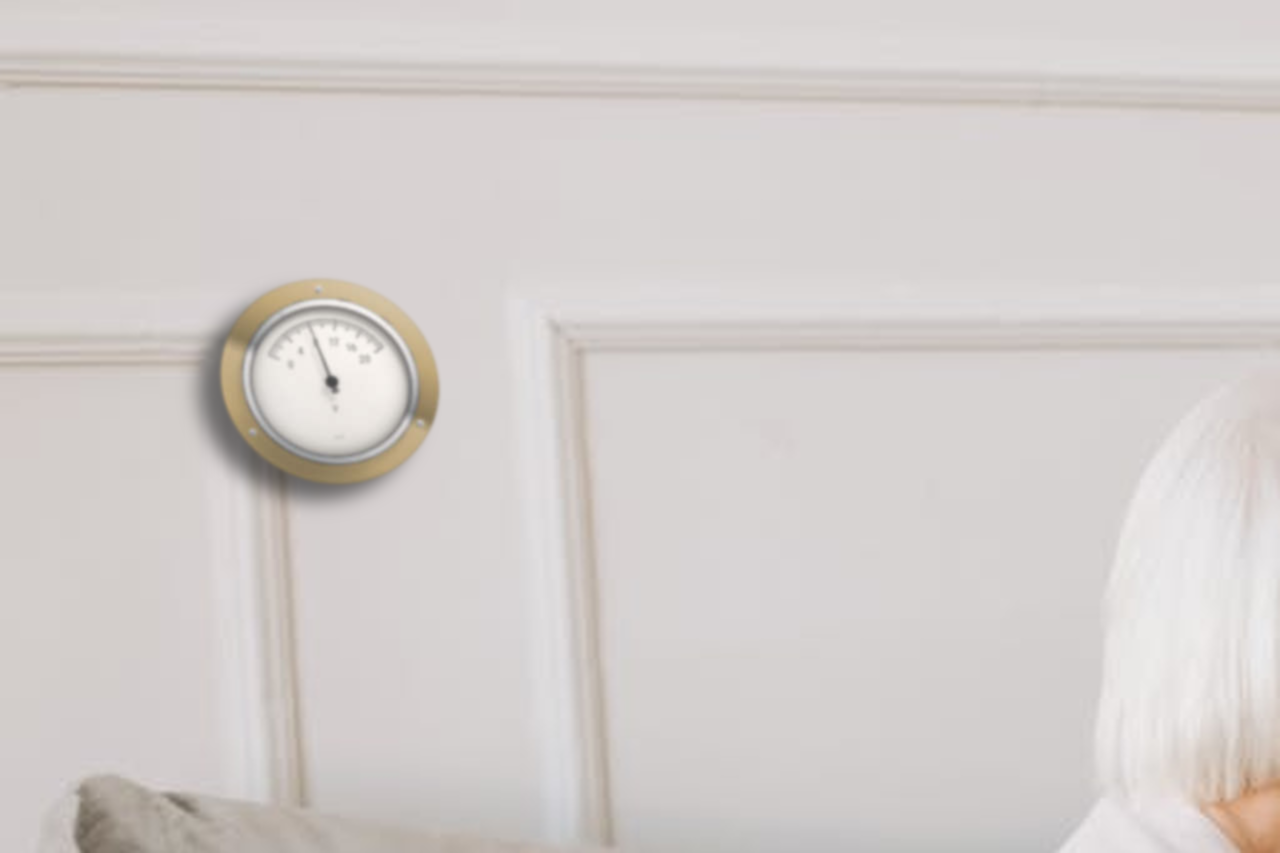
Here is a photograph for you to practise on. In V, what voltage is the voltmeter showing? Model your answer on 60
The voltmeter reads 8
